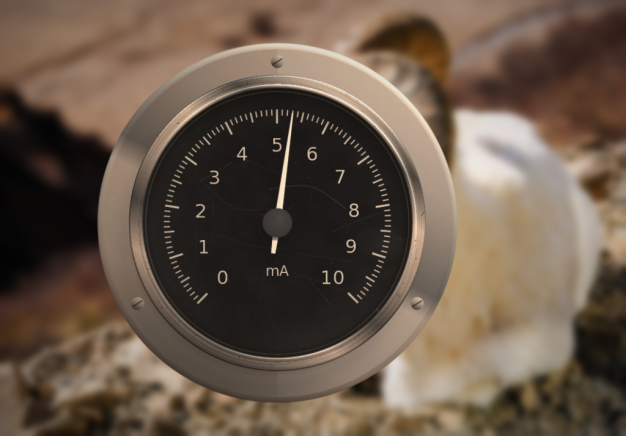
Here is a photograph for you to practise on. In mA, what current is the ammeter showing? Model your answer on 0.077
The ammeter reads 5.3
